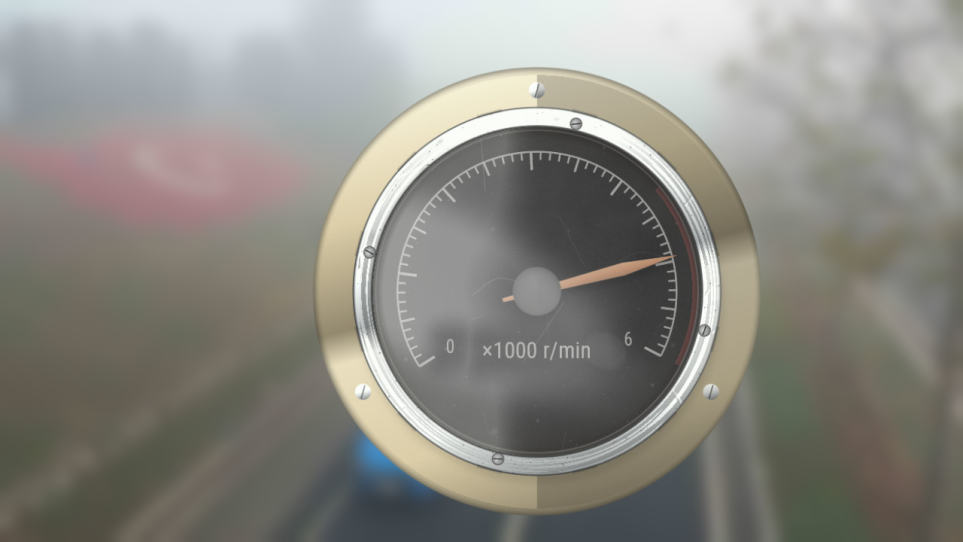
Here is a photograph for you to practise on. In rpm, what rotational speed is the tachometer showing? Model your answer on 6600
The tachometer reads 4950
